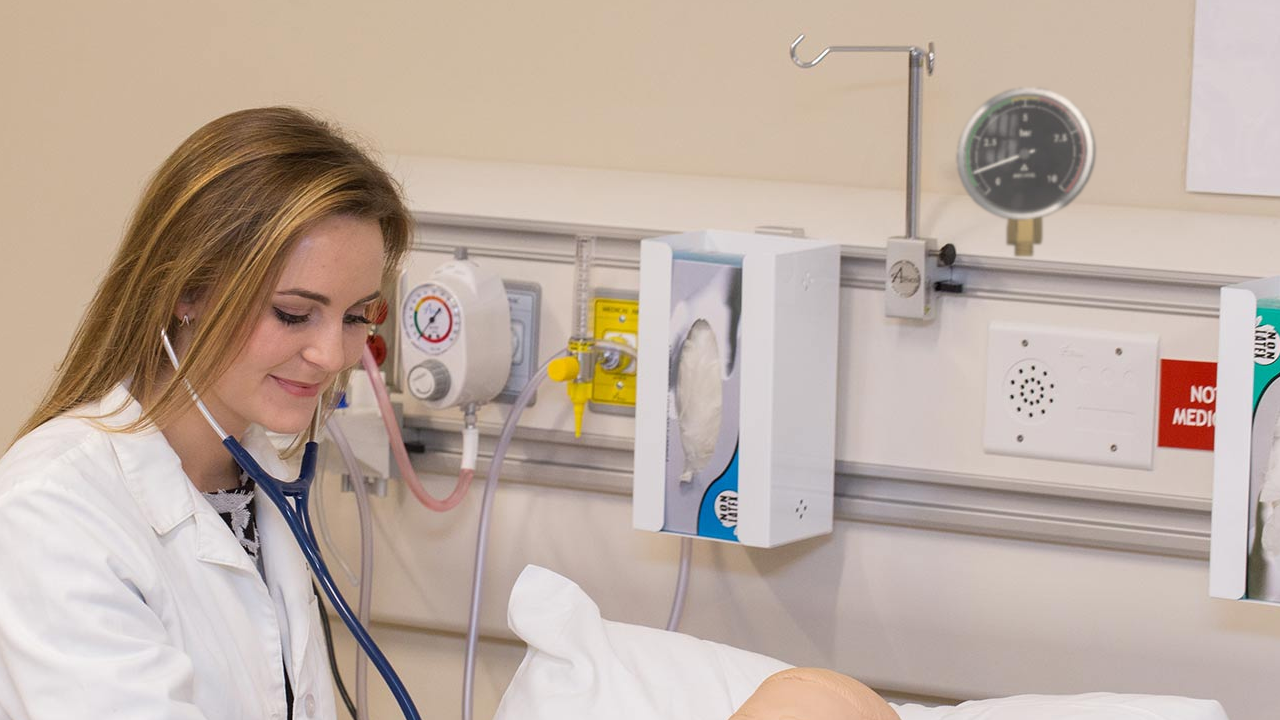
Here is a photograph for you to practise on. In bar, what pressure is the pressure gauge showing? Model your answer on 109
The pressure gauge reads 1
